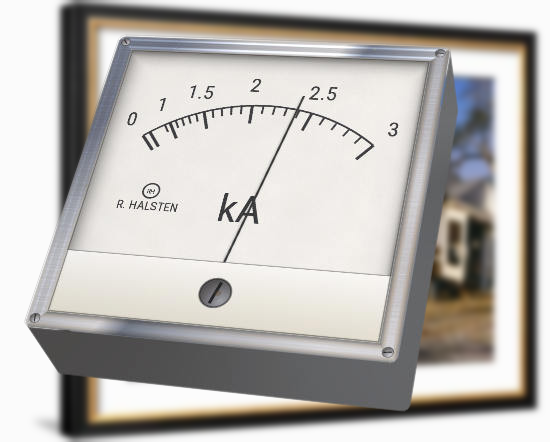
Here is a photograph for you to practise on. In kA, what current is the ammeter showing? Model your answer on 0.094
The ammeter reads 2.4
